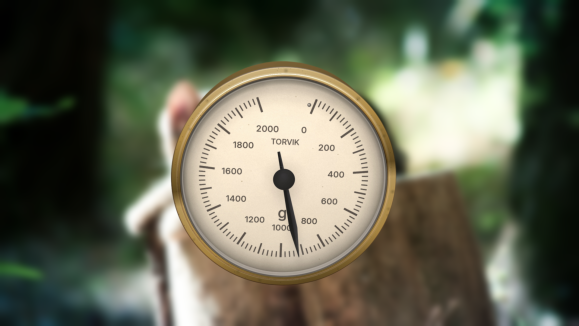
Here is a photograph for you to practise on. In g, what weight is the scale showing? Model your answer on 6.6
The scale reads 920
